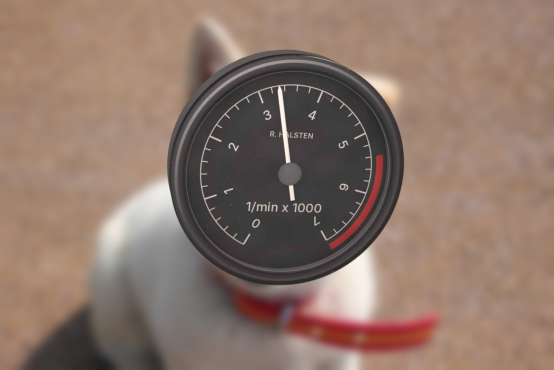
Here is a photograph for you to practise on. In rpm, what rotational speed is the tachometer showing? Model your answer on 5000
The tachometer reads 3300
